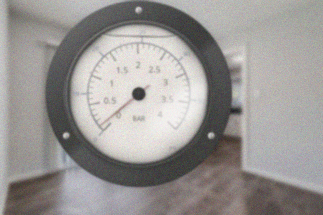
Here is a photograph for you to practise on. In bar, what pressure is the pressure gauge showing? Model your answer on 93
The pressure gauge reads 0.1
